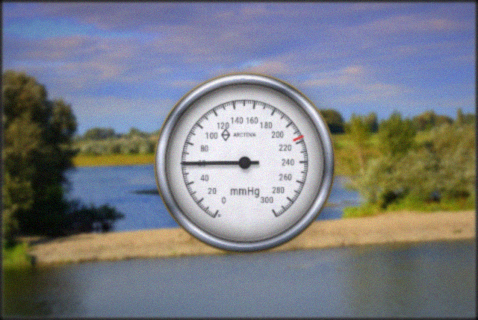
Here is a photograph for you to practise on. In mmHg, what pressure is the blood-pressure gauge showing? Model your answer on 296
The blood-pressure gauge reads 60
